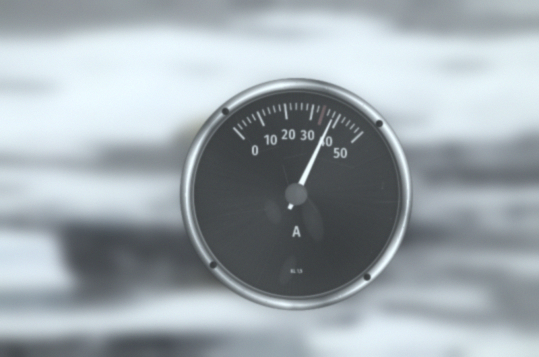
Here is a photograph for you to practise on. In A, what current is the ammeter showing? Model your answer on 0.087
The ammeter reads 38
